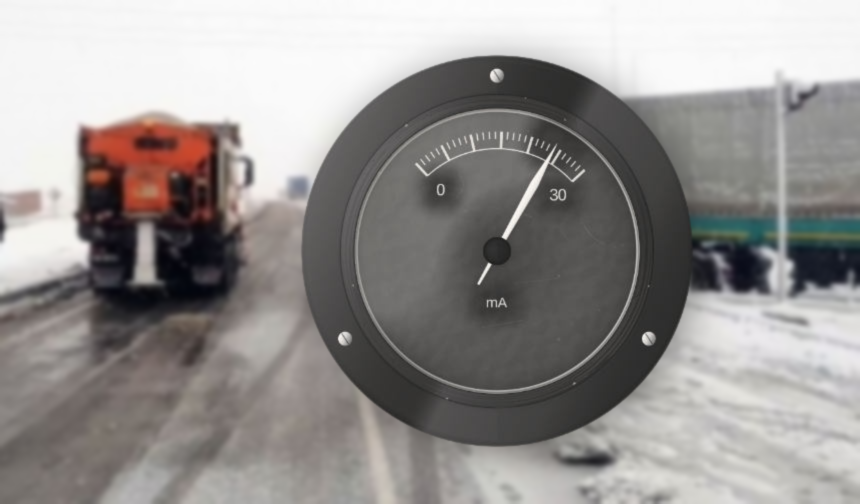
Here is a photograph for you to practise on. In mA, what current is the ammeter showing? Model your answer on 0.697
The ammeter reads 24
